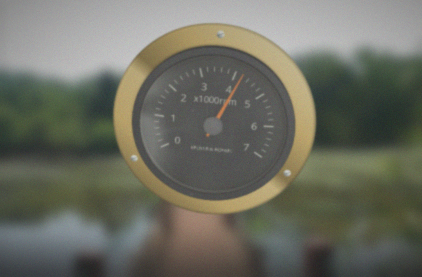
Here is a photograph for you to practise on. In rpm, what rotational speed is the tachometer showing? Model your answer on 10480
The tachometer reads 4200
